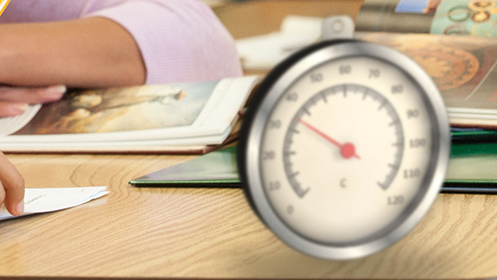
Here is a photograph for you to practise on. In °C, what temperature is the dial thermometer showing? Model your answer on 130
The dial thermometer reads 35
